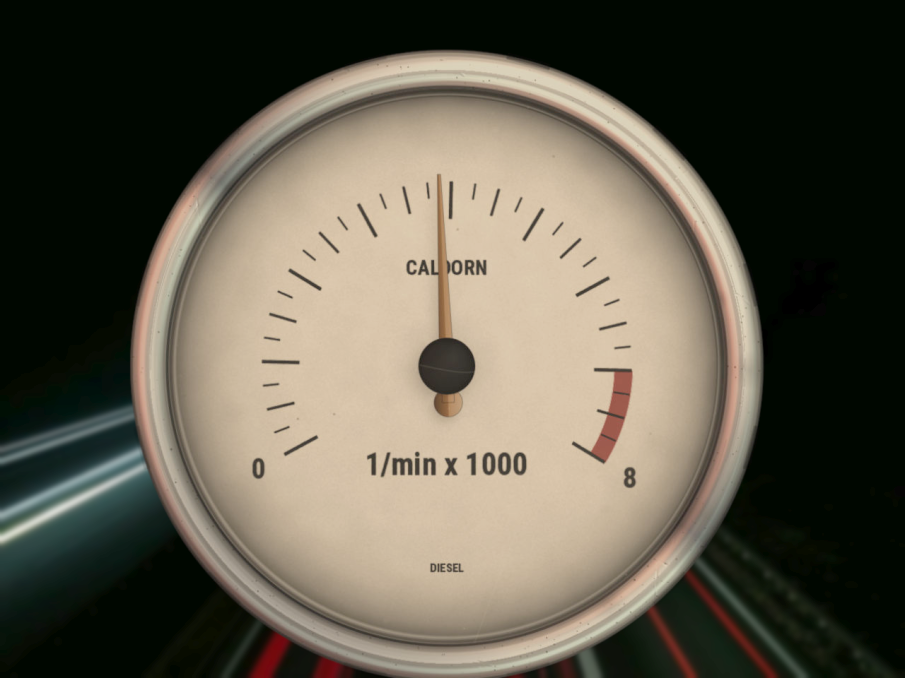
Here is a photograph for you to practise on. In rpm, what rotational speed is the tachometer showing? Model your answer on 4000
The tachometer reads 3875
